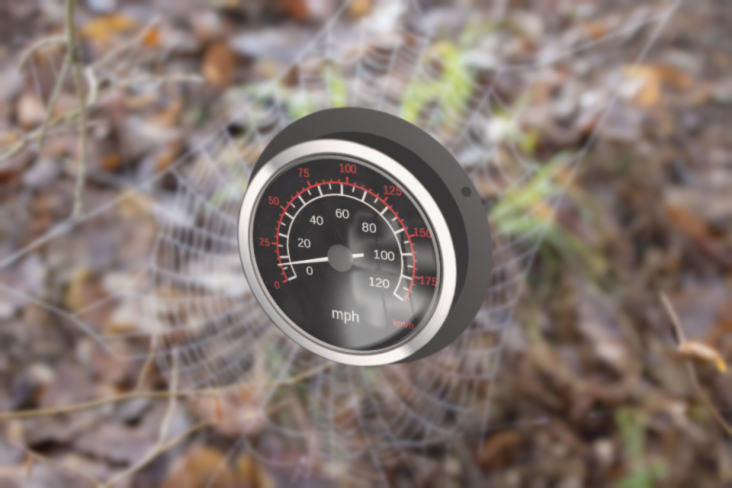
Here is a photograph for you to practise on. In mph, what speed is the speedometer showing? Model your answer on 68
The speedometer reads 7.5
